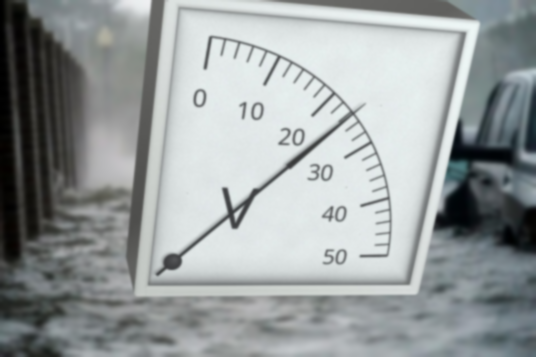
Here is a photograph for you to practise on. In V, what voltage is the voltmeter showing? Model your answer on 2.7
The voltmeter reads 24
